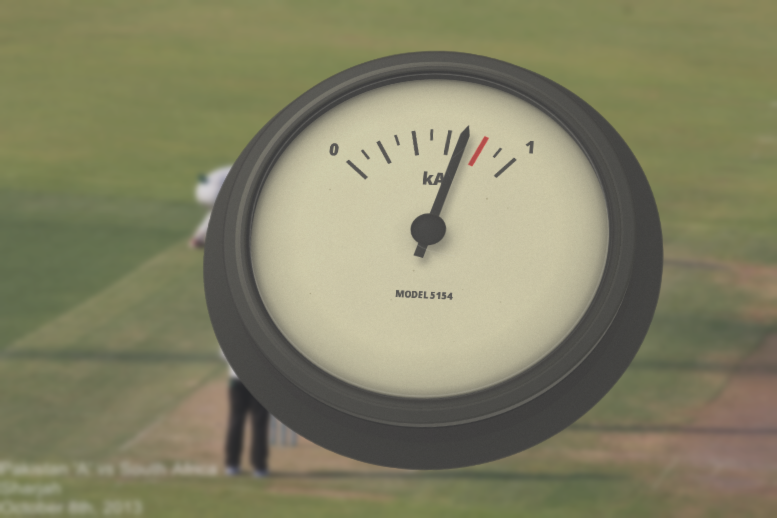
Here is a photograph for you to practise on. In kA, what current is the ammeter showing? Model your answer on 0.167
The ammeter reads 0.7
